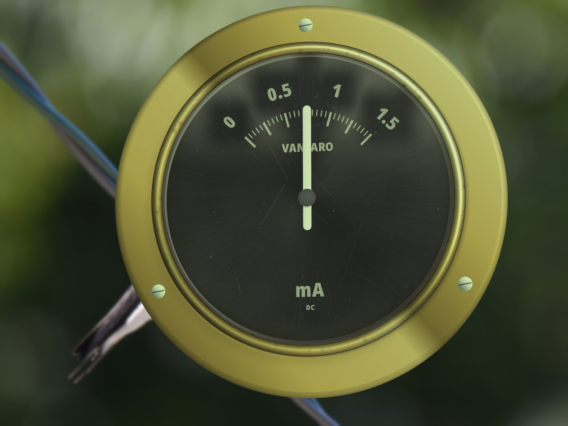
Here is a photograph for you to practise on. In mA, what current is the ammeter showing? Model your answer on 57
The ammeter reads 0.75
